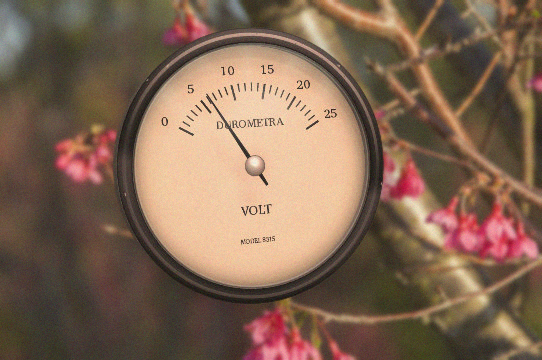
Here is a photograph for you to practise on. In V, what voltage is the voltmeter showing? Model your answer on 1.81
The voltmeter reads 6
